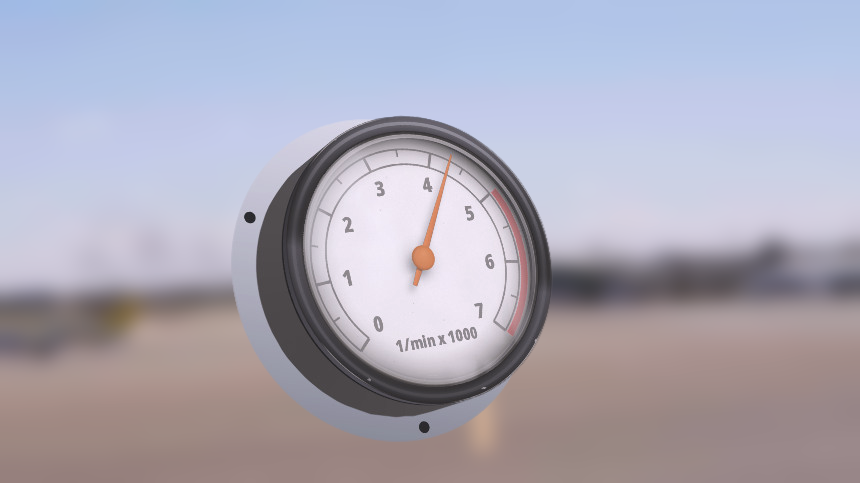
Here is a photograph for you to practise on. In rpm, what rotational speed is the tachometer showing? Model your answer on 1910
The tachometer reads 4250
